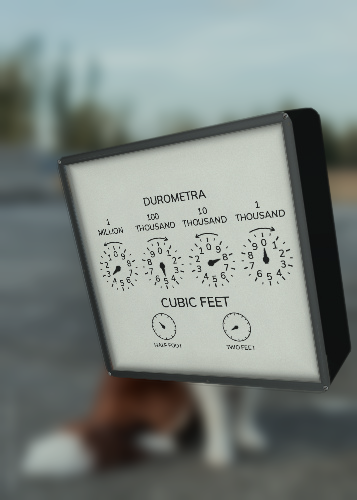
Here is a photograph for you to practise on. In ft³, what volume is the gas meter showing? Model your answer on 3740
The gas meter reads 348000
